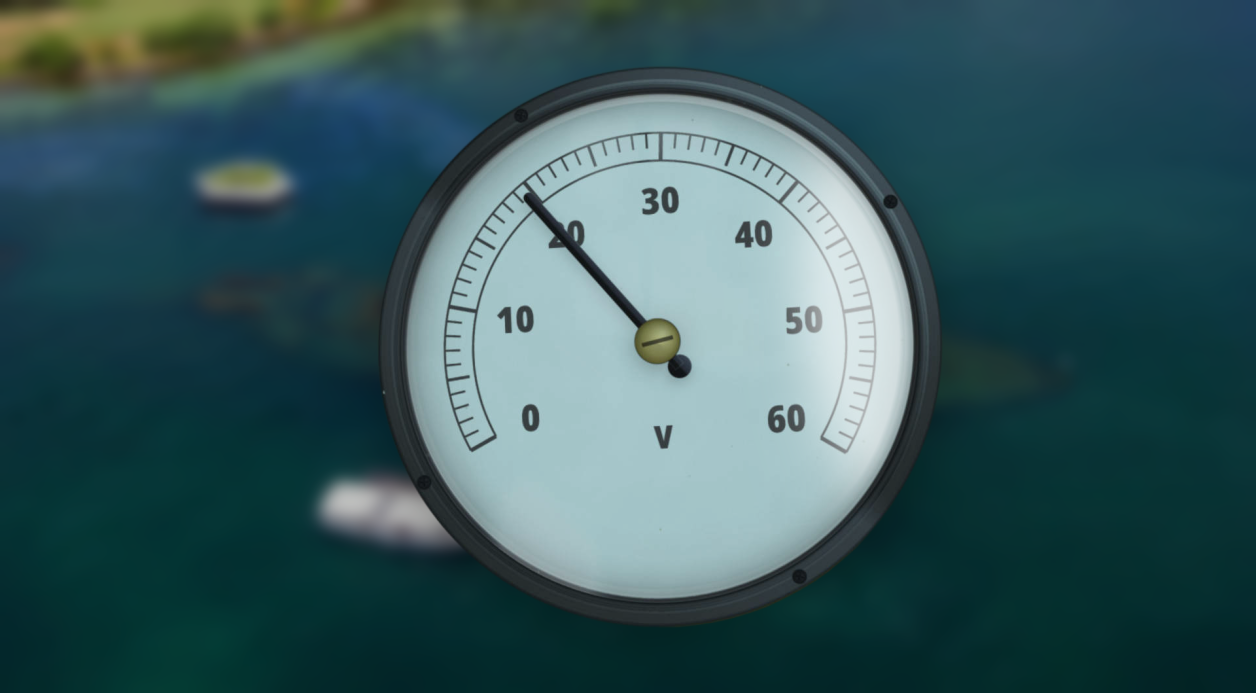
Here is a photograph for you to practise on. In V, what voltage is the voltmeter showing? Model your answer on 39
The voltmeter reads 19.5
